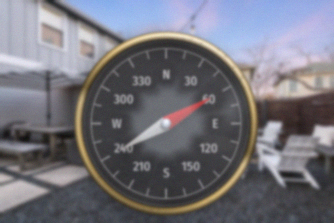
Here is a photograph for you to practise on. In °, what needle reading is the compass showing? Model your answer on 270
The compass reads 60
